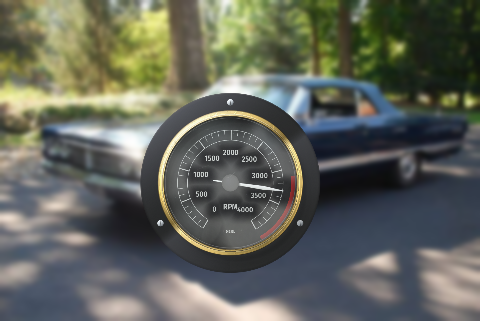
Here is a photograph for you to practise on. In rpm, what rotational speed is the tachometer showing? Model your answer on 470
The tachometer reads 3300
